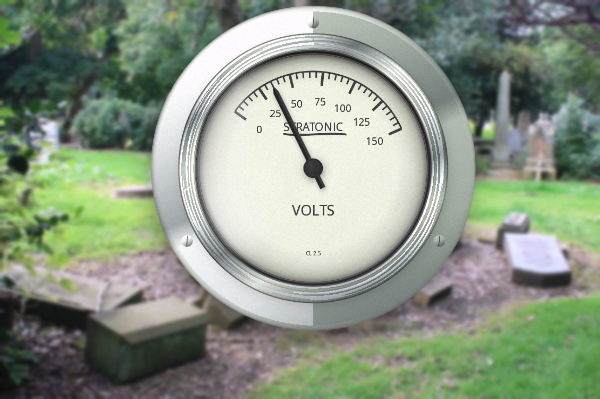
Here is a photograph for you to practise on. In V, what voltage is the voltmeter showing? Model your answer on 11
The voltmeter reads 35
